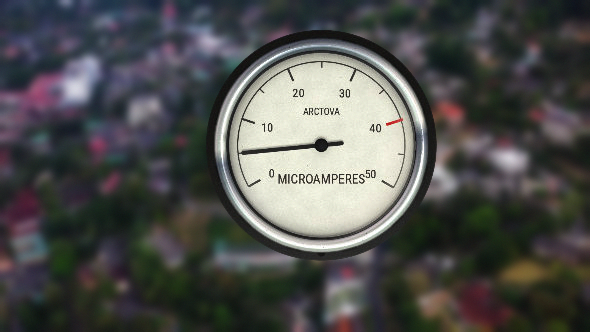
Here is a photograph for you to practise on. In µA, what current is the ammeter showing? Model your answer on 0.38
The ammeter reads 5
